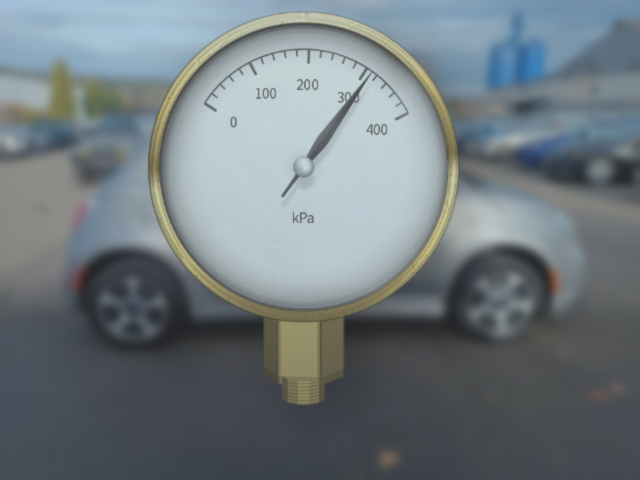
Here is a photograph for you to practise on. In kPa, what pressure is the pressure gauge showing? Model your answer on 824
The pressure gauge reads 310
